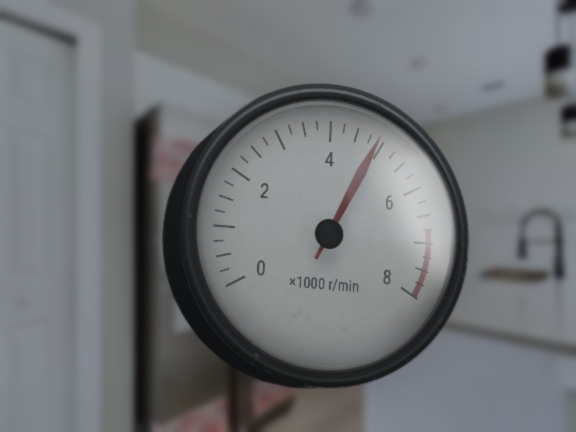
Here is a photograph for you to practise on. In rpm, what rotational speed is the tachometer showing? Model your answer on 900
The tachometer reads 4875
